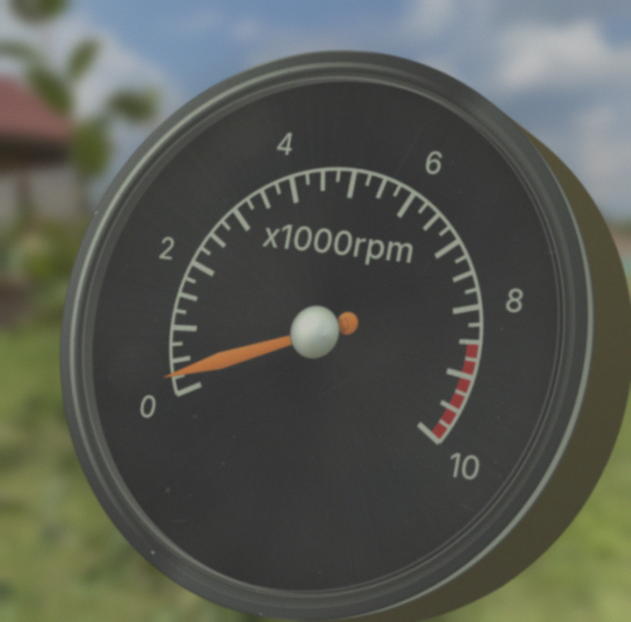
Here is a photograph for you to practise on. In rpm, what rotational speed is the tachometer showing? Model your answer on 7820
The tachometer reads 250
